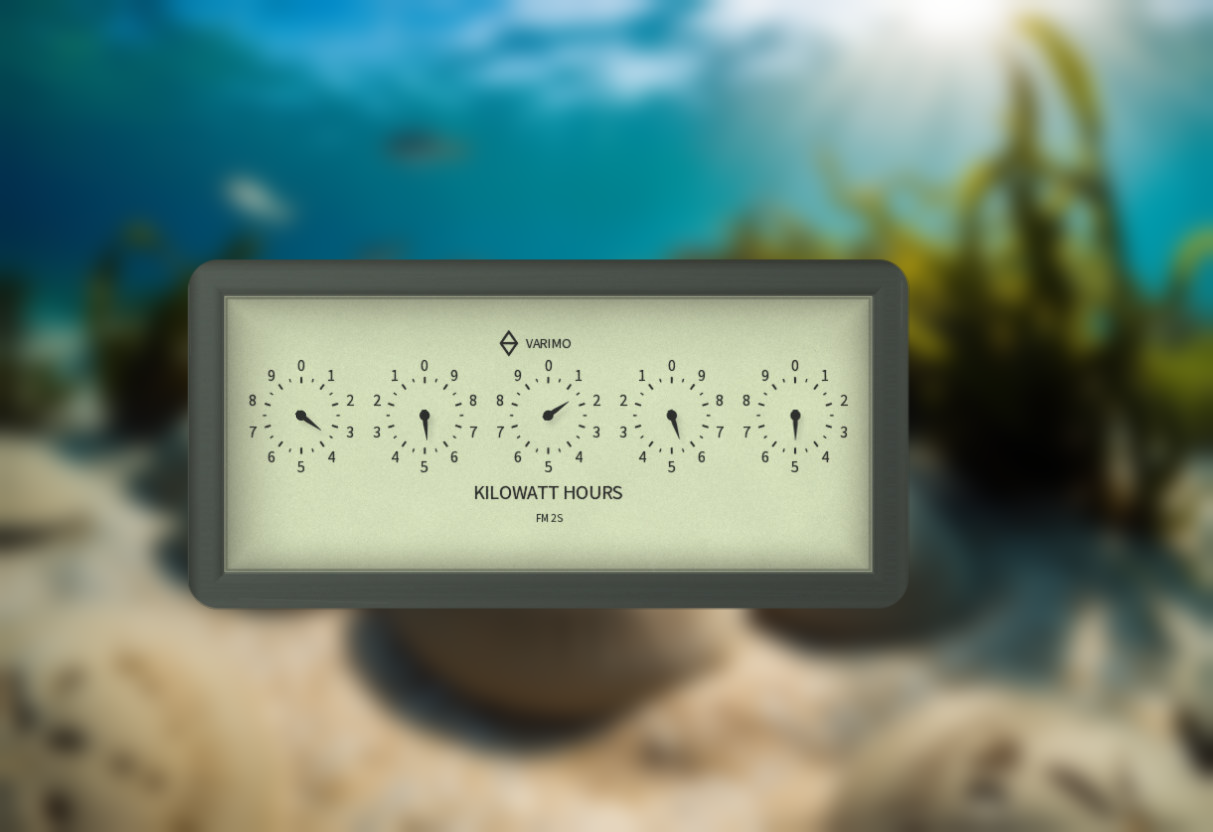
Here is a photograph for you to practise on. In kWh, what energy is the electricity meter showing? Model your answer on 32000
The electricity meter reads 35155
